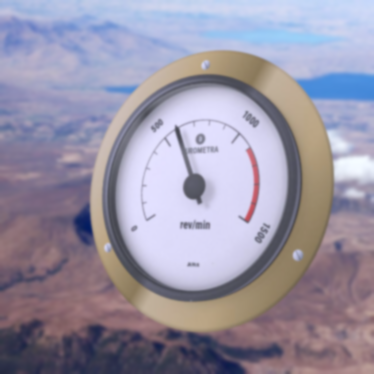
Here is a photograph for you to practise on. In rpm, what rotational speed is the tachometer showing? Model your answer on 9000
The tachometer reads 600
